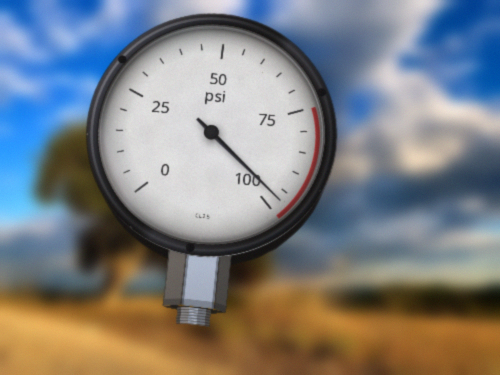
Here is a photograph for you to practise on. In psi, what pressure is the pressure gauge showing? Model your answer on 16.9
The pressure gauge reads 97.5
